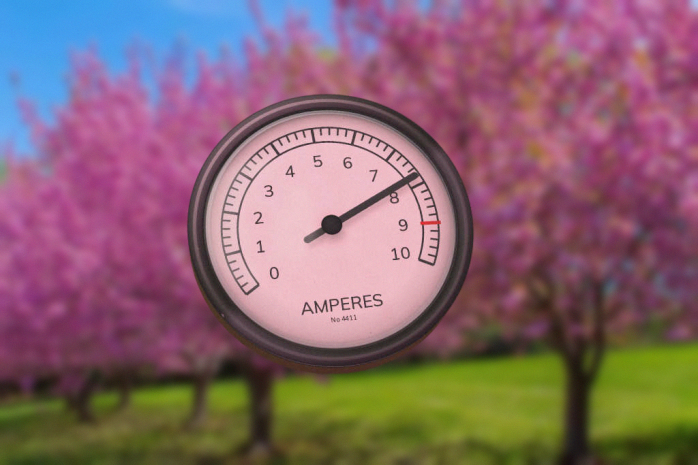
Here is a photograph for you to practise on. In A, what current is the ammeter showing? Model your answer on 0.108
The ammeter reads 7.8
